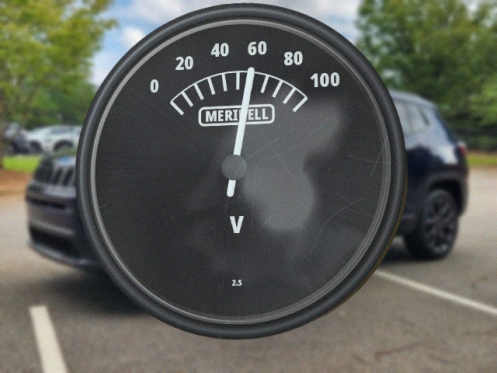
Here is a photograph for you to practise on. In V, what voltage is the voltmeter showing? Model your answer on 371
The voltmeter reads 60
